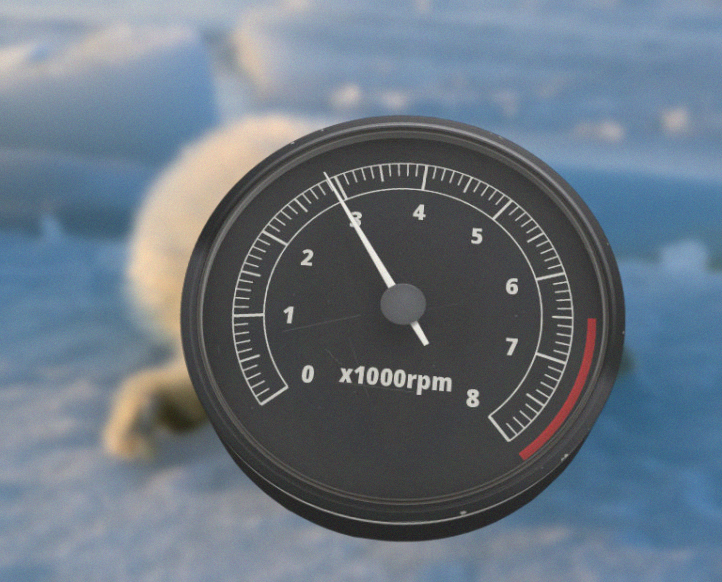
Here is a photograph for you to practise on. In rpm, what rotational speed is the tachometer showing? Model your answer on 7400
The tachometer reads 2900
